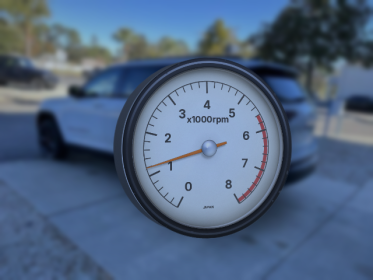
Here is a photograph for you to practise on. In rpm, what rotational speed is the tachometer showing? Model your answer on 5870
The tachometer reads 1200
